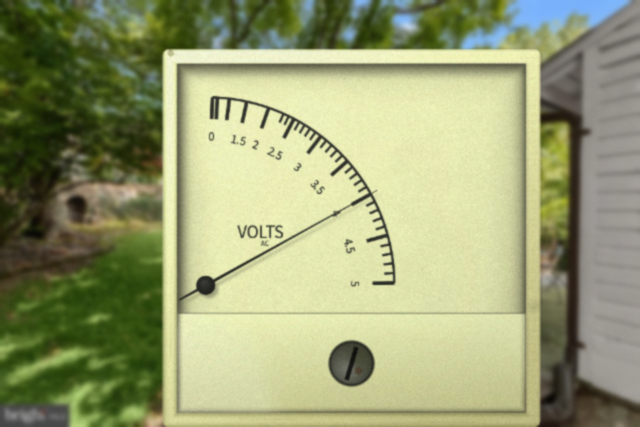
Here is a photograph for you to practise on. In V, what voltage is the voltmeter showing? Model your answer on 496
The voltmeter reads 4
